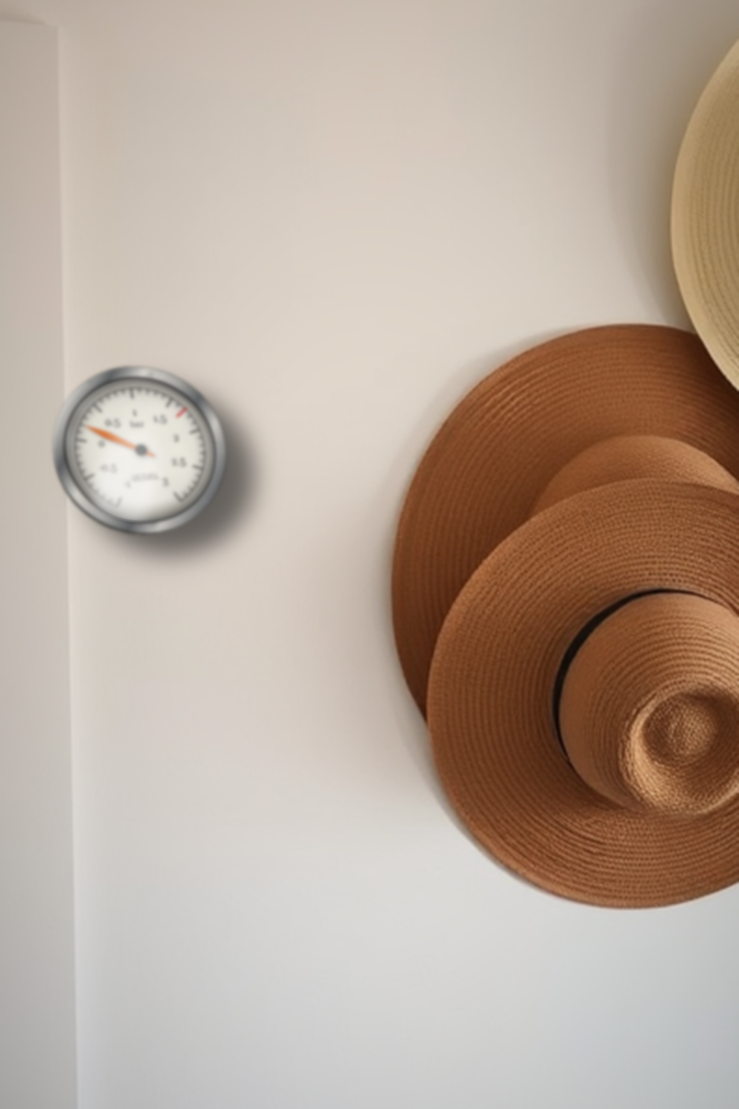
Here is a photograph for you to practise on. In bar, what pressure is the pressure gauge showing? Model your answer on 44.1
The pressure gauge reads 0.2
